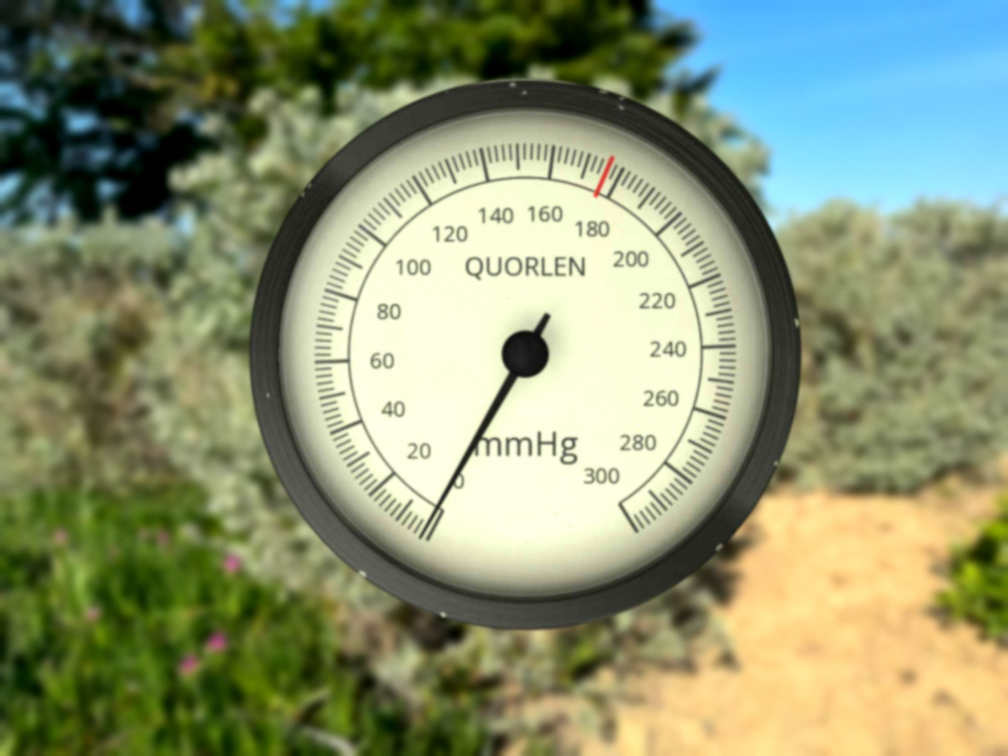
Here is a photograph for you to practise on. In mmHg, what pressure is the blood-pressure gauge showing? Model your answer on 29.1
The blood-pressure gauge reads 2
